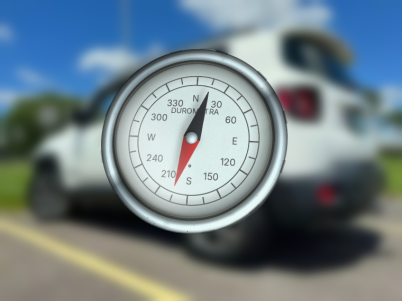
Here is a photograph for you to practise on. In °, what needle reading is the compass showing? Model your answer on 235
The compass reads 195
